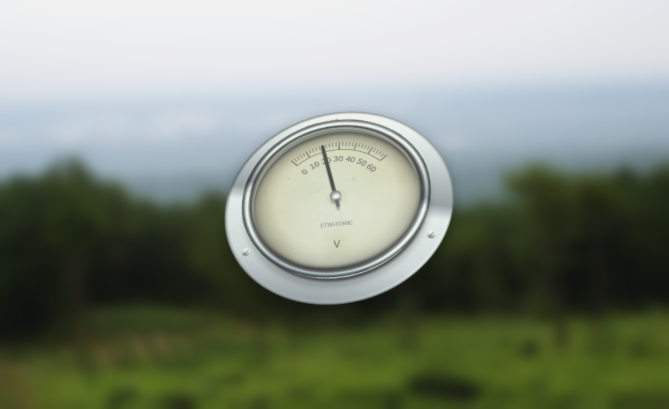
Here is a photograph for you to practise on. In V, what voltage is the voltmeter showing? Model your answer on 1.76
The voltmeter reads 20
